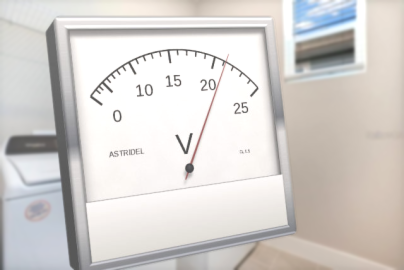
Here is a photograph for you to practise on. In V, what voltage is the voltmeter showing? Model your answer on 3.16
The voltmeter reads 21
